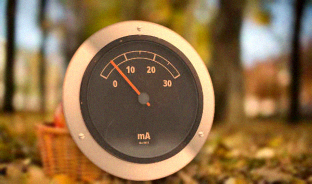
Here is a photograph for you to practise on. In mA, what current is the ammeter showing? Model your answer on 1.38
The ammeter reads 5
